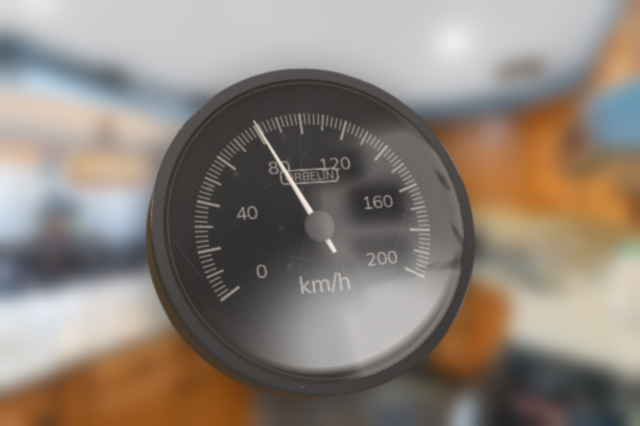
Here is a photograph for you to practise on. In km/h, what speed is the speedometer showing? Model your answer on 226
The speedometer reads 80
